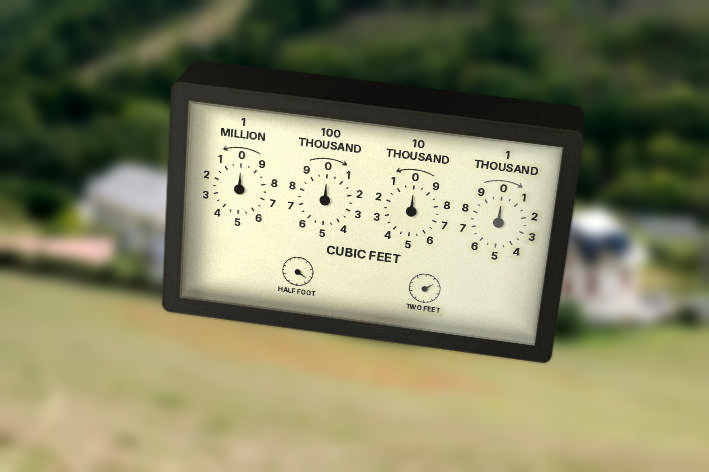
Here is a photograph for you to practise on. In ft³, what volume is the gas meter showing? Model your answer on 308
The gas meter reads 0
